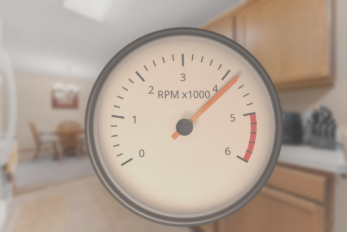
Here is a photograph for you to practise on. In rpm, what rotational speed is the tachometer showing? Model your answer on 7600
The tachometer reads 4200
